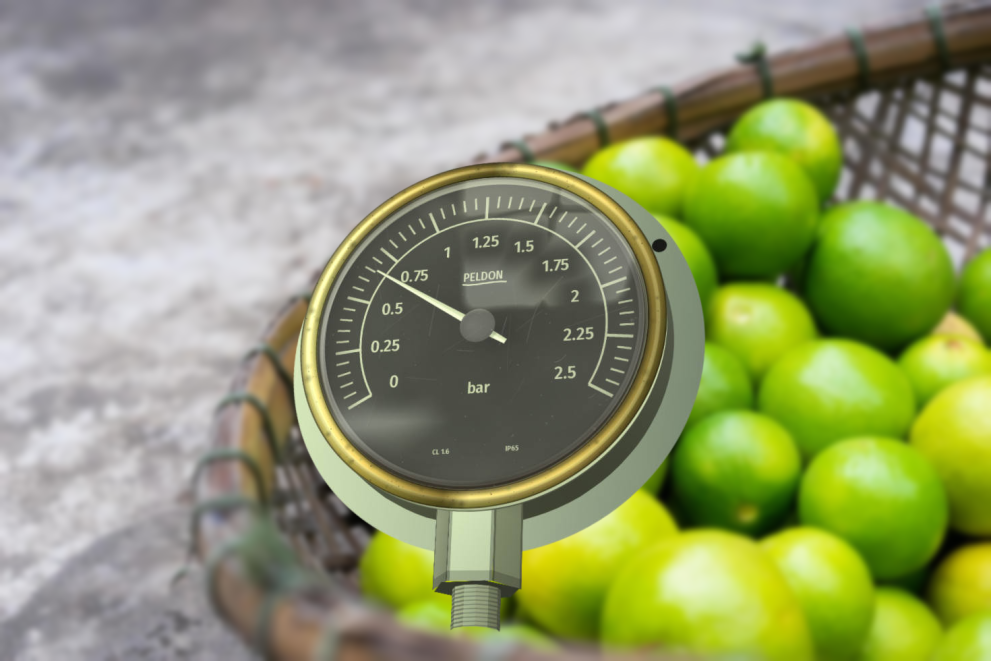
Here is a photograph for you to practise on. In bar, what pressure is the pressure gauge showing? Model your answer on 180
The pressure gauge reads 0.65
